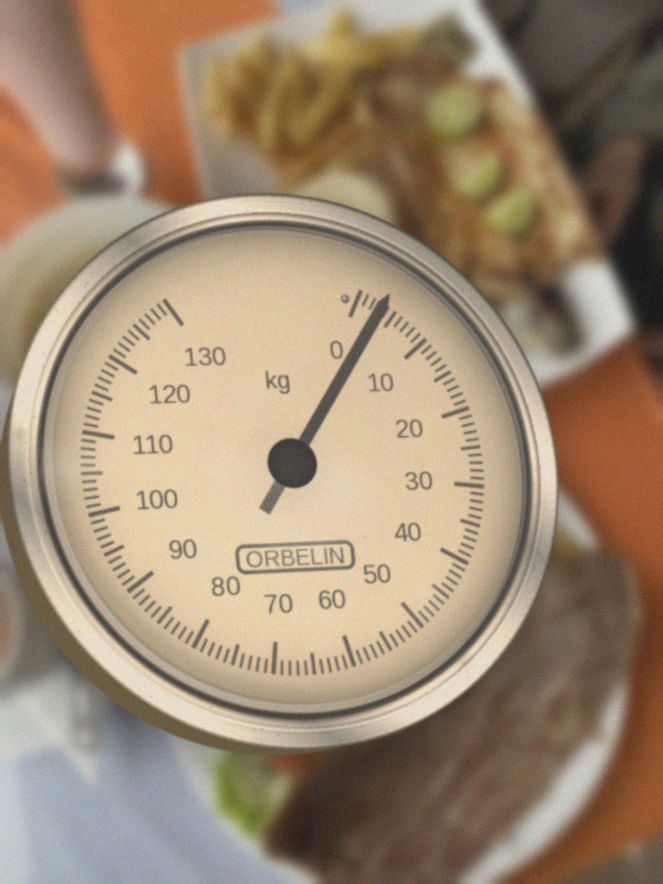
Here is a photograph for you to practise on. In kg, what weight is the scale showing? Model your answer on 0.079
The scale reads 3
